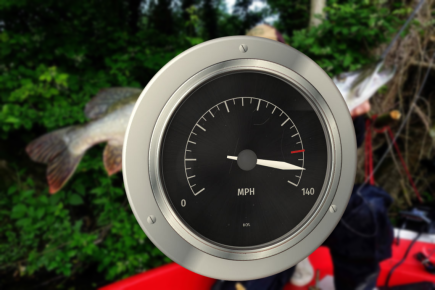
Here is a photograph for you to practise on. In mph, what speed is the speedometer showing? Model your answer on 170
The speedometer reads 130
